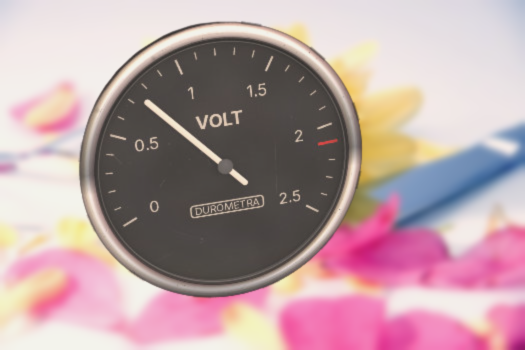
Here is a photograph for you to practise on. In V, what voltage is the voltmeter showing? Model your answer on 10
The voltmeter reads 0.75
